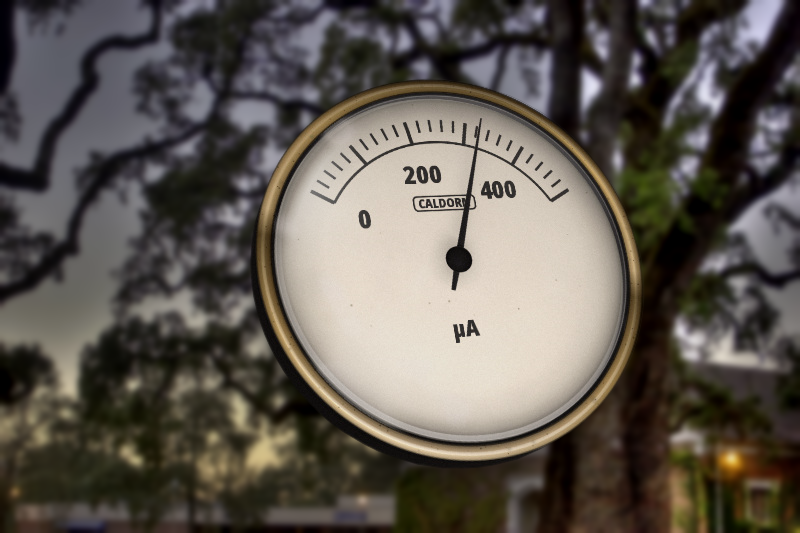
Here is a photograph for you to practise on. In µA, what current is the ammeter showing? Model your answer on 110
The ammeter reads 320
